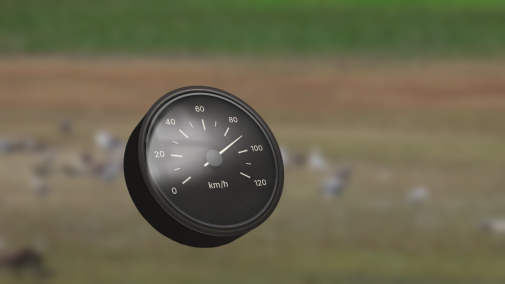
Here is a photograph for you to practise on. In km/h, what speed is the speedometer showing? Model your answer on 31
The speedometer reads 90
